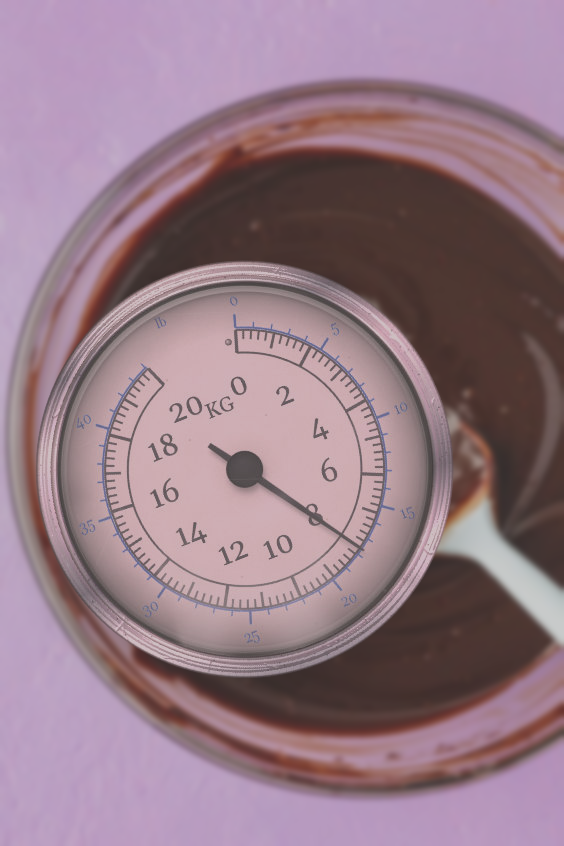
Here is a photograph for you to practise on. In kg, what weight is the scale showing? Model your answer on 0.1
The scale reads 8
